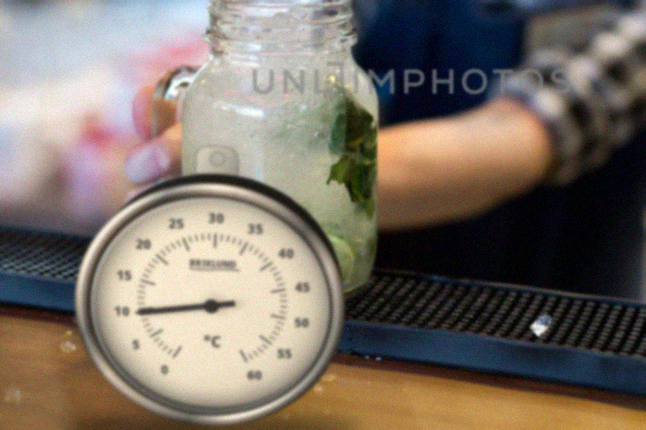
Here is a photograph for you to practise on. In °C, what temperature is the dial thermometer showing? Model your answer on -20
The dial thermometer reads 10
